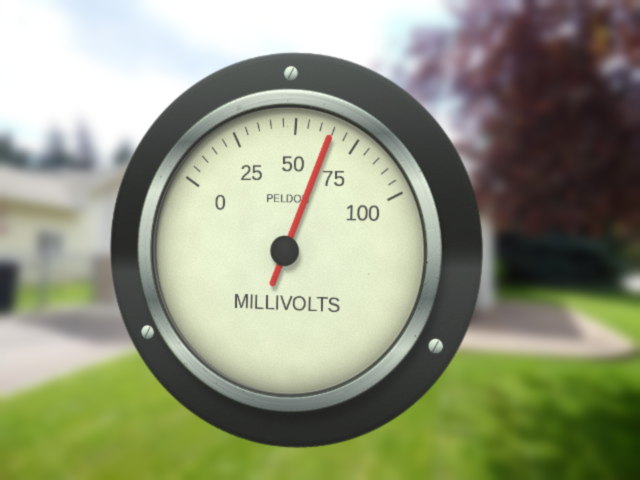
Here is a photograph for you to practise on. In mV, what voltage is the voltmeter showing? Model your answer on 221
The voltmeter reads 65
